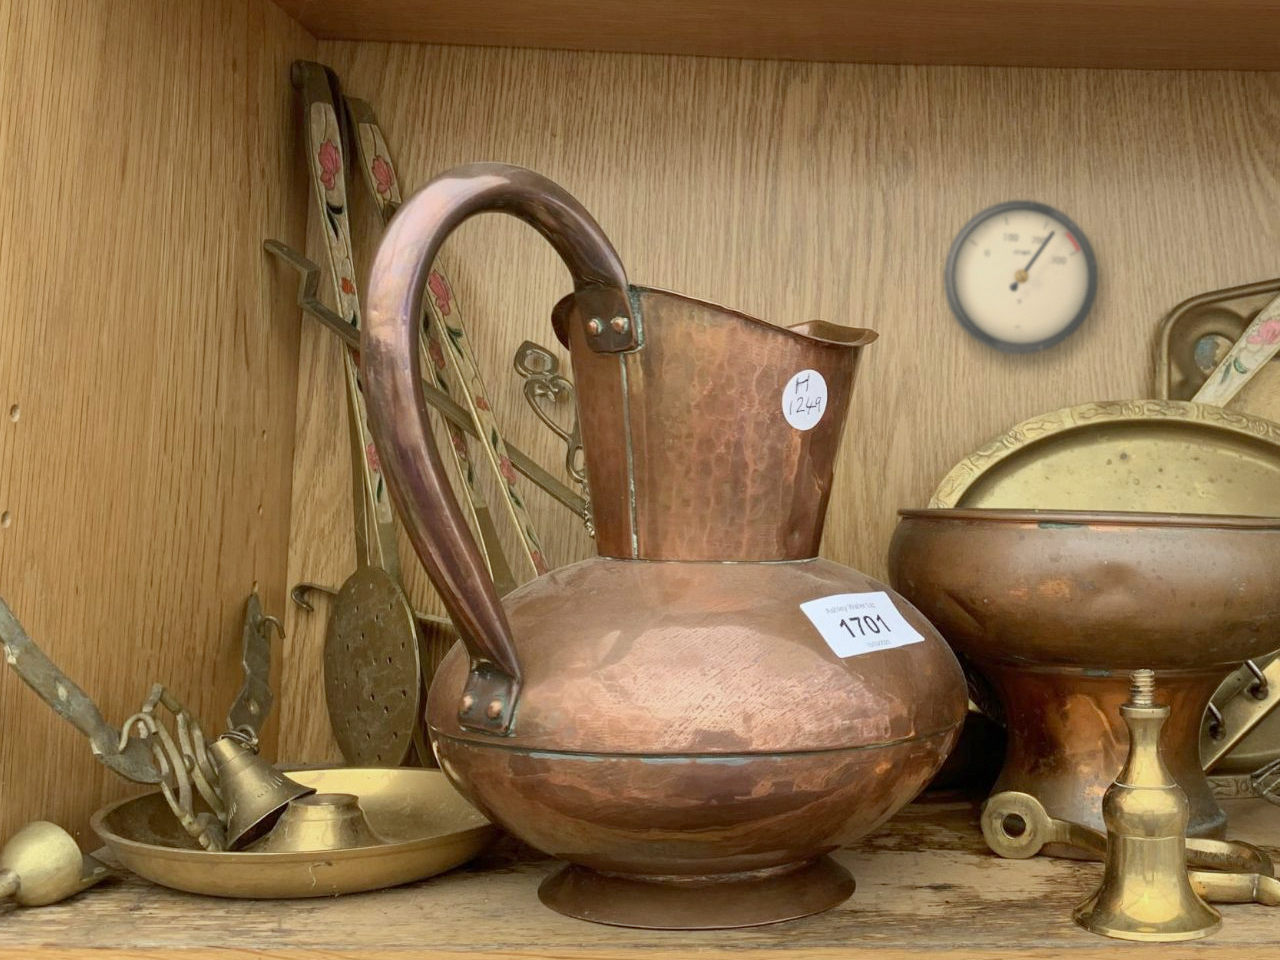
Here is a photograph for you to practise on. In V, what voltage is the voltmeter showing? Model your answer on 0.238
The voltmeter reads 225
